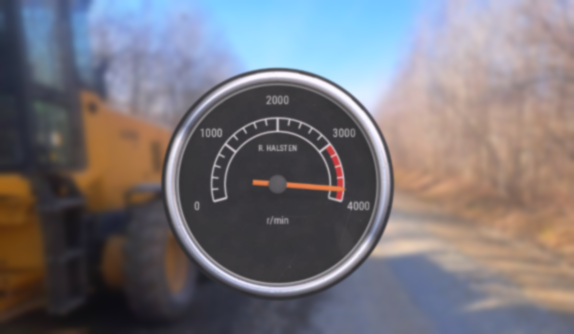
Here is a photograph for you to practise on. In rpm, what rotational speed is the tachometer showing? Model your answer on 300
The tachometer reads 3800
